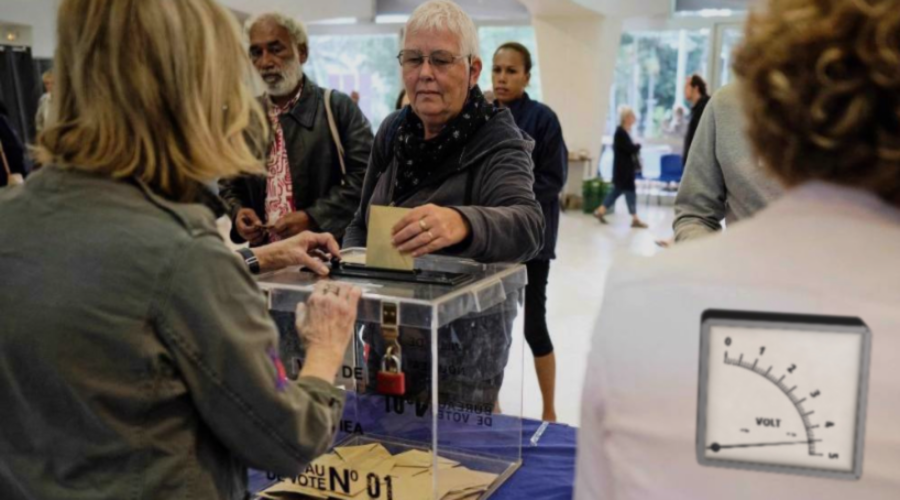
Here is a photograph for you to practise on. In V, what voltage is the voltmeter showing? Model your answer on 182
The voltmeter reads 4.5
